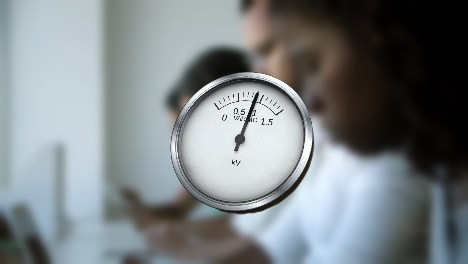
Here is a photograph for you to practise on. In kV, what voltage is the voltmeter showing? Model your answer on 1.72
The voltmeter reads 0.9
